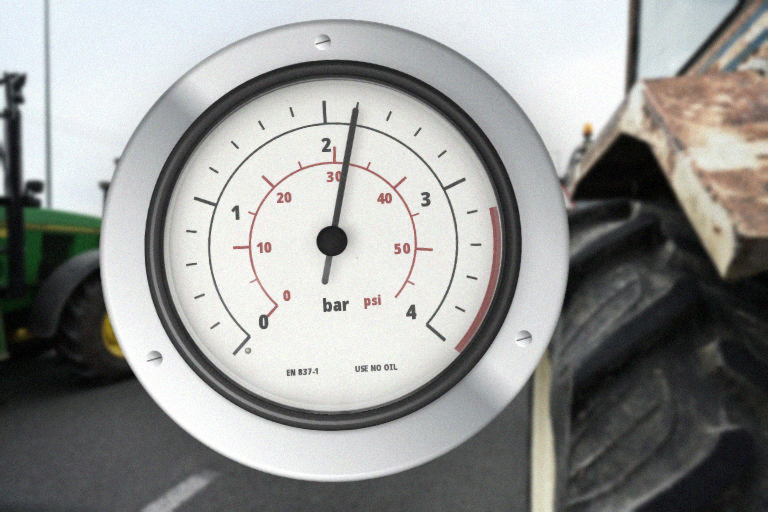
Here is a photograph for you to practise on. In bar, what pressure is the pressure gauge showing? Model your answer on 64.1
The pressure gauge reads 2.2
